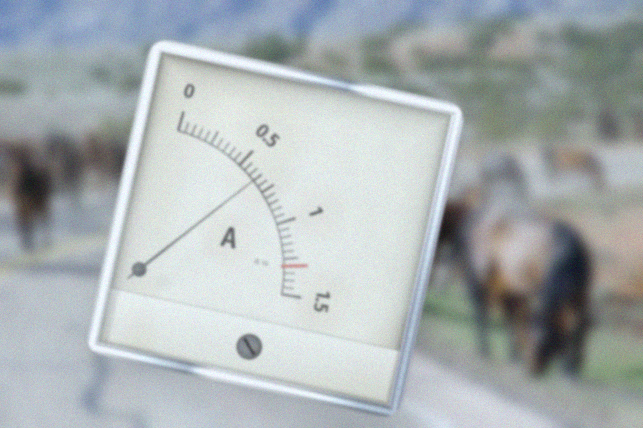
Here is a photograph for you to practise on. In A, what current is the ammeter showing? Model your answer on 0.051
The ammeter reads 0.65
